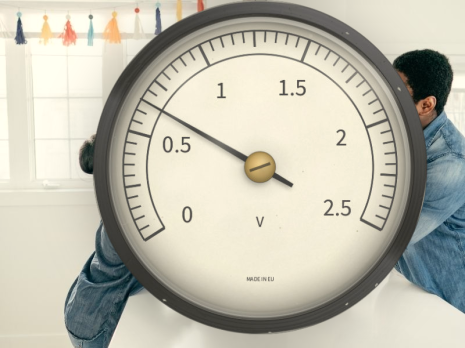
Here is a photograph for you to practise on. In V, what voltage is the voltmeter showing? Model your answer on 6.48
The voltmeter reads 0.65
